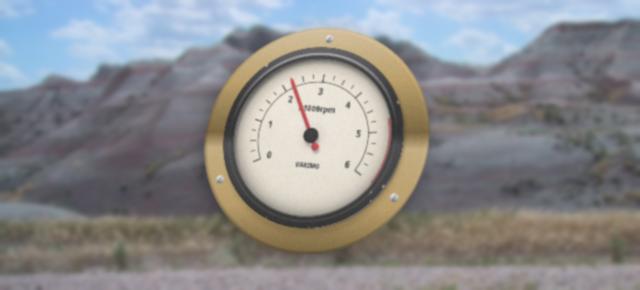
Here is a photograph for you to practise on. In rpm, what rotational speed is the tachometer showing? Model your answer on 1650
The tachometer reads 2250
